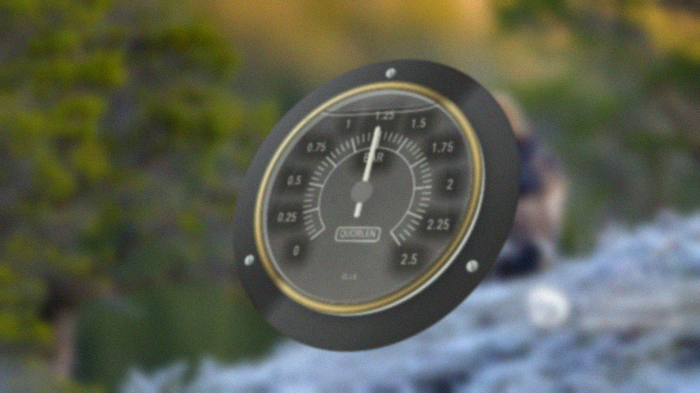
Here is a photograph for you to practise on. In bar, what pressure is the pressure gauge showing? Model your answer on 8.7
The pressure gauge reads 1.25
